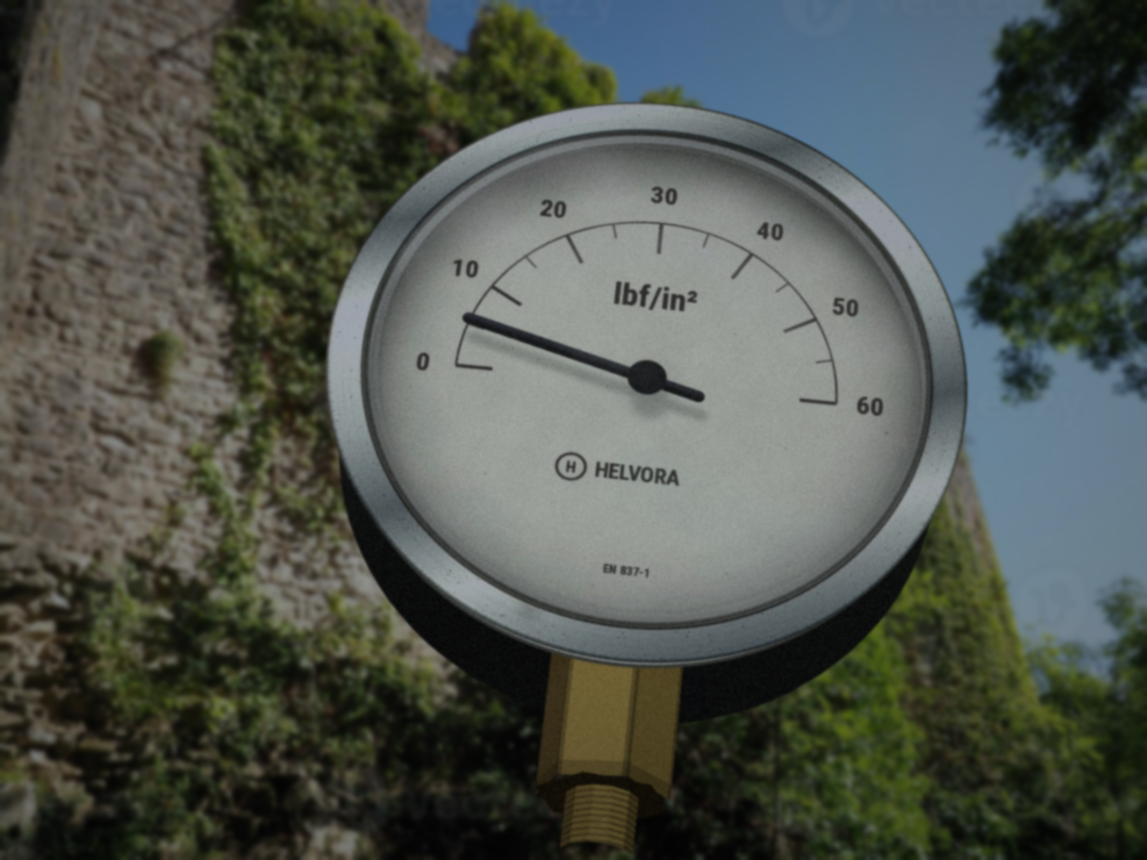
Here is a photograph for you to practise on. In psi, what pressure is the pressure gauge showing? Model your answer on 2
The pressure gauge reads 5
